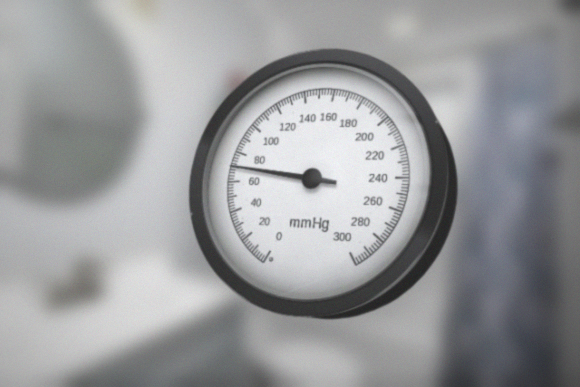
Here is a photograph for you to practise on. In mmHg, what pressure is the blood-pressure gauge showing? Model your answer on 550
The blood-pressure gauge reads 70
